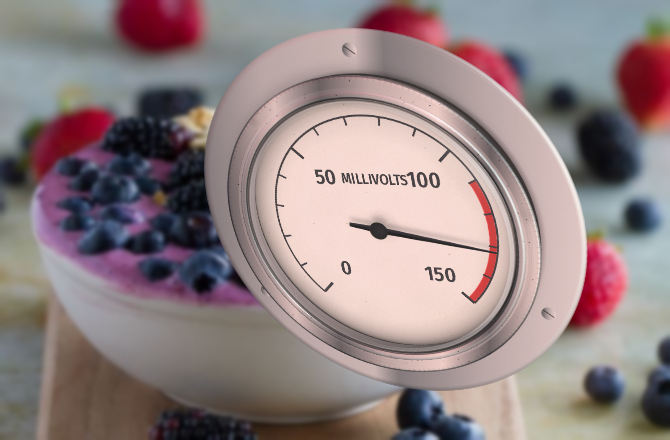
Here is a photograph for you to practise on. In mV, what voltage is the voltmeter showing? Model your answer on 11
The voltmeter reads 130
